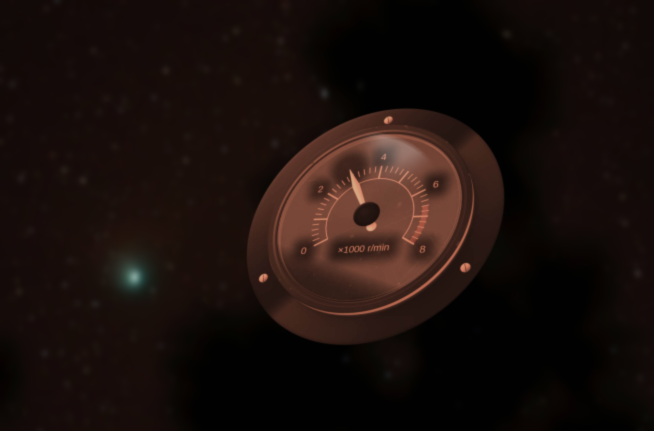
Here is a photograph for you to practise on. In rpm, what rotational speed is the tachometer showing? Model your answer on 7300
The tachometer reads 3000
